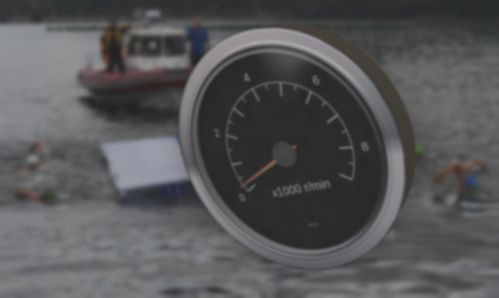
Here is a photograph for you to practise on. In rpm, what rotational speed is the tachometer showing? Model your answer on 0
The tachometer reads 250
